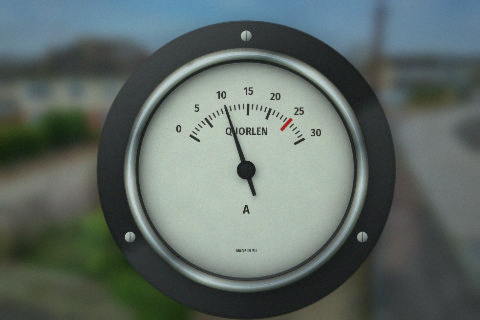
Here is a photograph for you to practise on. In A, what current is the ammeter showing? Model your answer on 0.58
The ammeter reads 10
